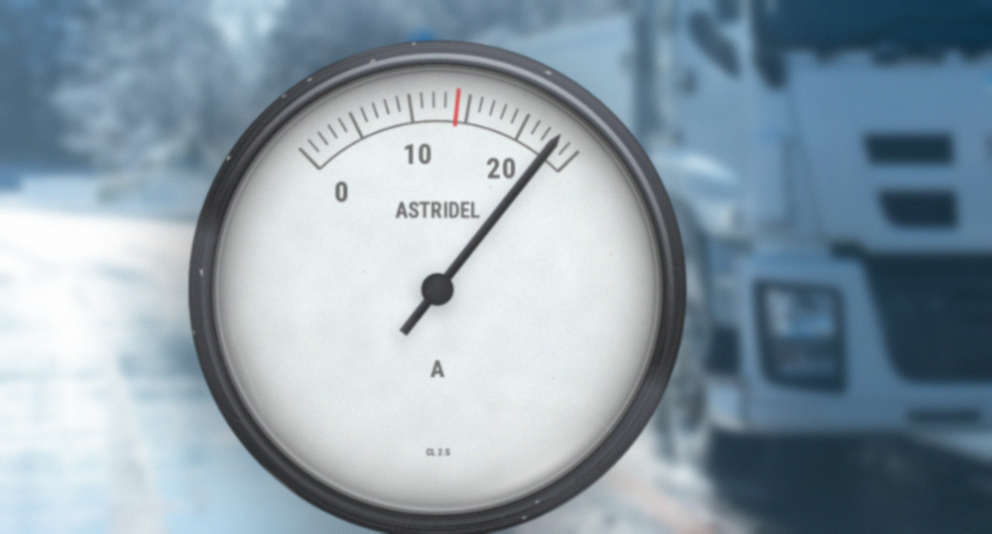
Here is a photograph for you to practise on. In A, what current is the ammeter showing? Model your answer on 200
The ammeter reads 23
